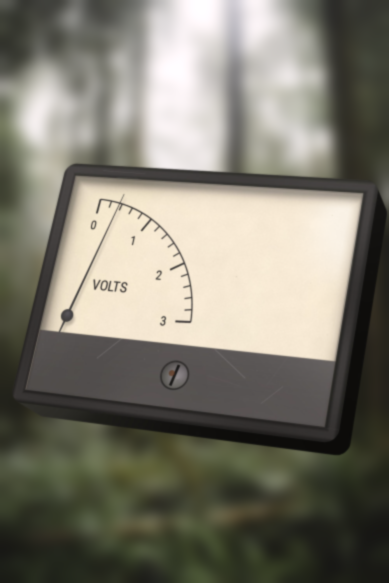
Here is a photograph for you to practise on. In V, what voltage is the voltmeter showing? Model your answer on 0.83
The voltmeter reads 0.4
